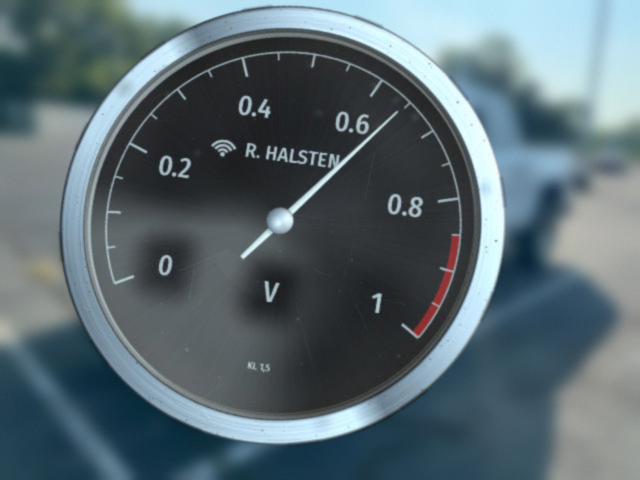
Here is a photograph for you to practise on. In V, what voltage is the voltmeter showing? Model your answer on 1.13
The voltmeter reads 0.65
